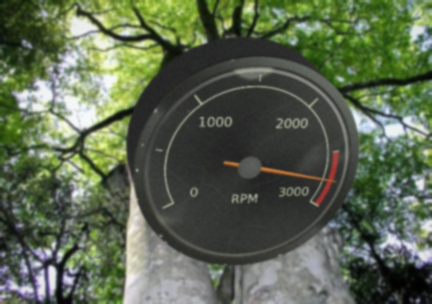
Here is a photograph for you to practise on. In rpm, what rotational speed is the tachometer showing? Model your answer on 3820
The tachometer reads 2750
